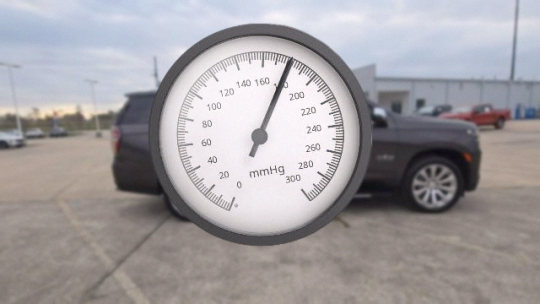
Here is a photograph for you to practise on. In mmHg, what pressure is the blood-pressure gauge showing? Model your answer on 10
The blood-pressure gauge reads 180
